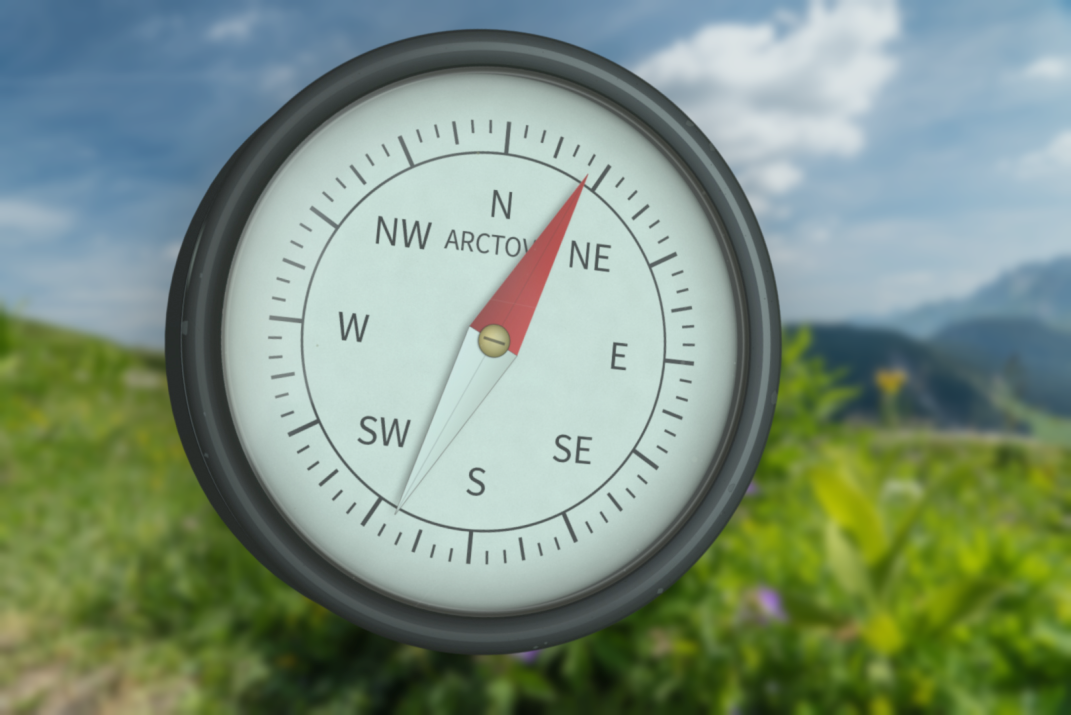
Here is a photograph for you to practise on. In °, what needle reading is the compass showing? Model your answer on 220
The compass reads 25
